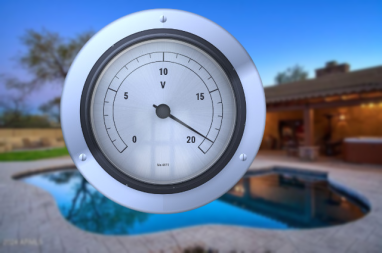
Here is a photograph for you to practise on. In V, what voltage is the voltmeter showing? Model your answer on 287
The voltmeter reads 19
